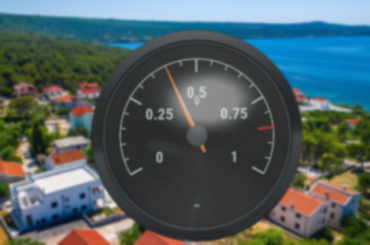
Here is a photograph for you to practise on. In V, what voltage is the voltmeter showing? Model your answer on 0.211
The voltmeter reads 0.4
